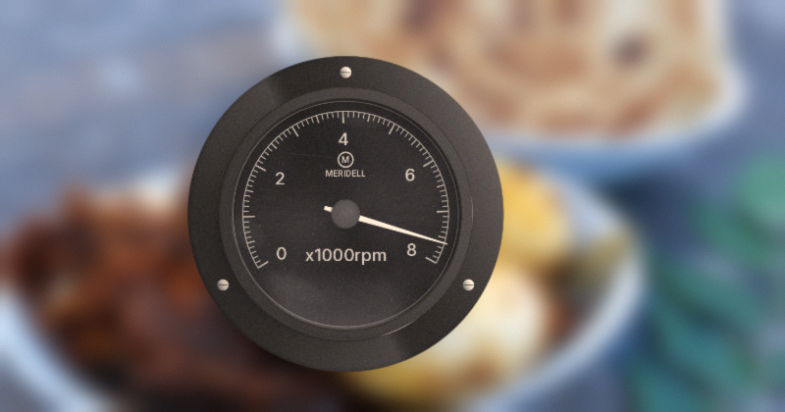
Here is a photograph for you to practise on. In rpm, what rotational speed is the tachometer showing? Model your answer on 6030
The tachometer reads 7600
